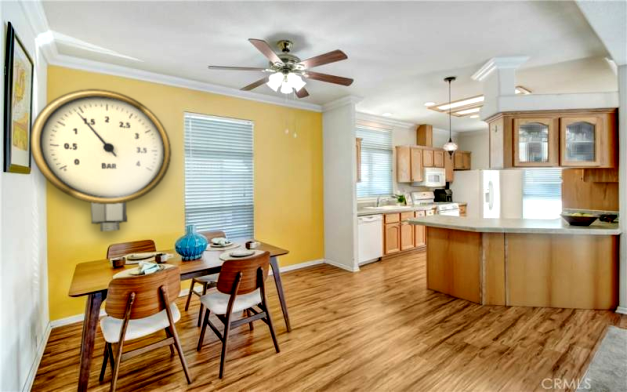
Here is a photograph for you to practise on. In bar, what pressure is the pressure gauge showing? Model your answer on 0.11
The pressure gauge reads 1.4
